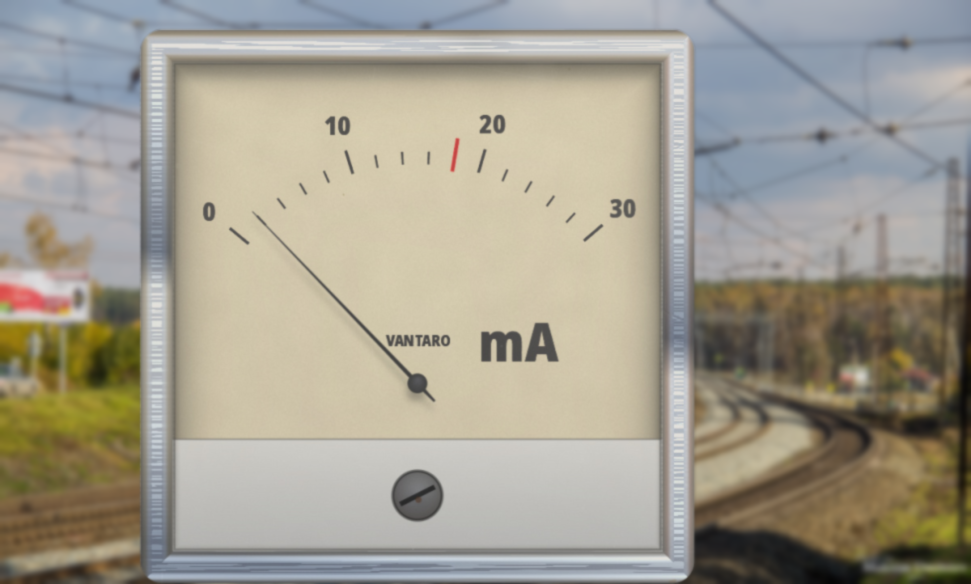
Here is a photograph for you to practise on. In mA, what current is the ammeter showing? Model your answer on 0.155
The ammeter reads 2
